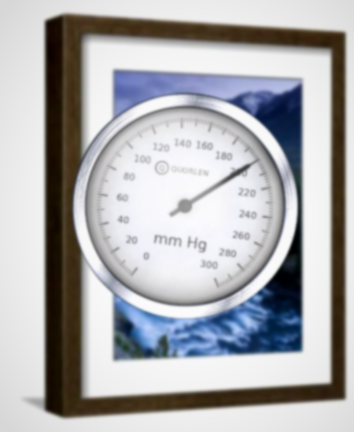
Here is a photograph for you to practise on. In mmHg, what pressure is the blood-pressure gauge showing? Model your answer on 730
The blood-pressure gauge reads 200
